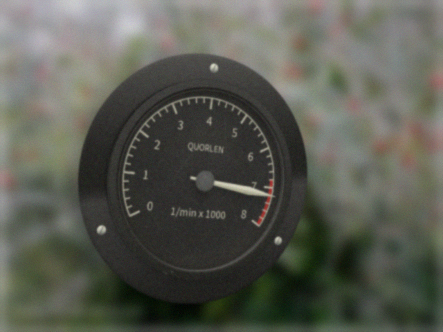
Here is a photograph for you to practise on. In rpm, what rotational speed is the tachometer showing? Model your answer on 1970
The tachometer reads 7200
